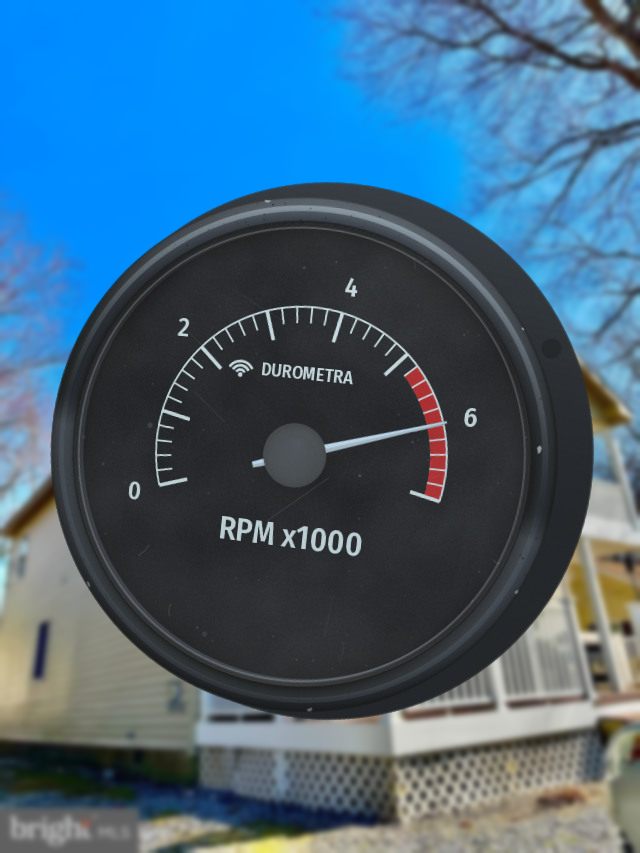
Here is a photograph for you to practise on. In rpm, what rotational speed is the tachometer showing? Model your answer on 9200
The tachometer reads 6000
